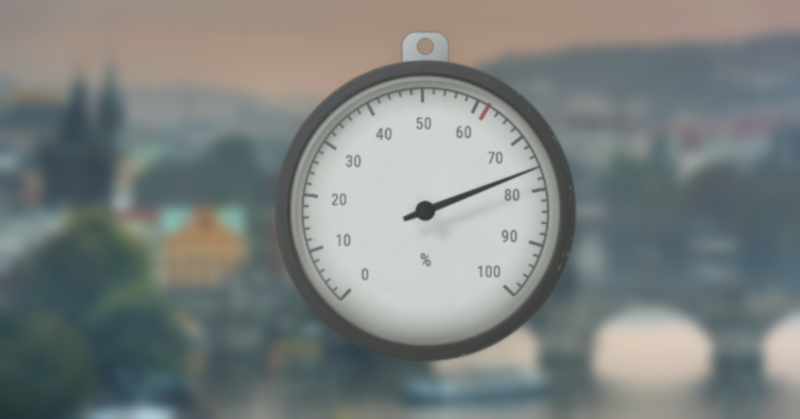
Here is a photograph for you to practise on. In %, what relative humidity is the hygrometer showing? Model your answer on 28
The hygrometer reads 76
